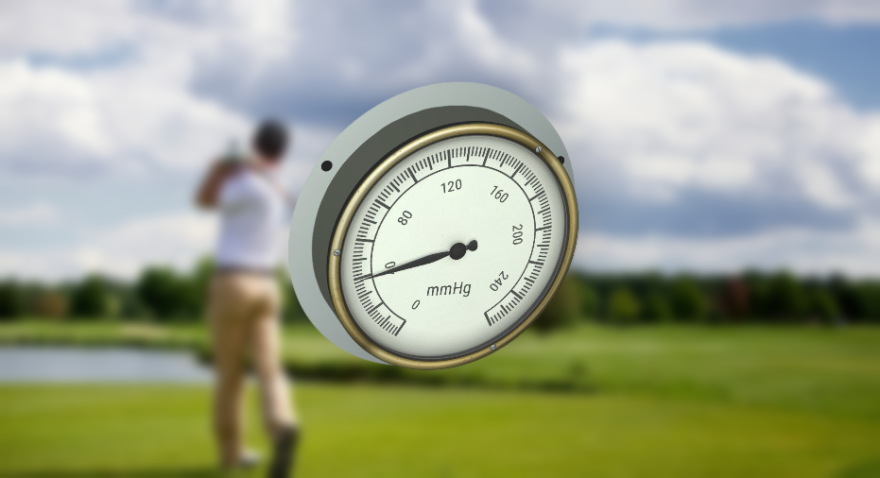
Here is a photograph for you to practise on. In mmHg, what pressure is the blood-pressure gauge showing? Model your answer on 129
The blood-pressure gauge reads 40
